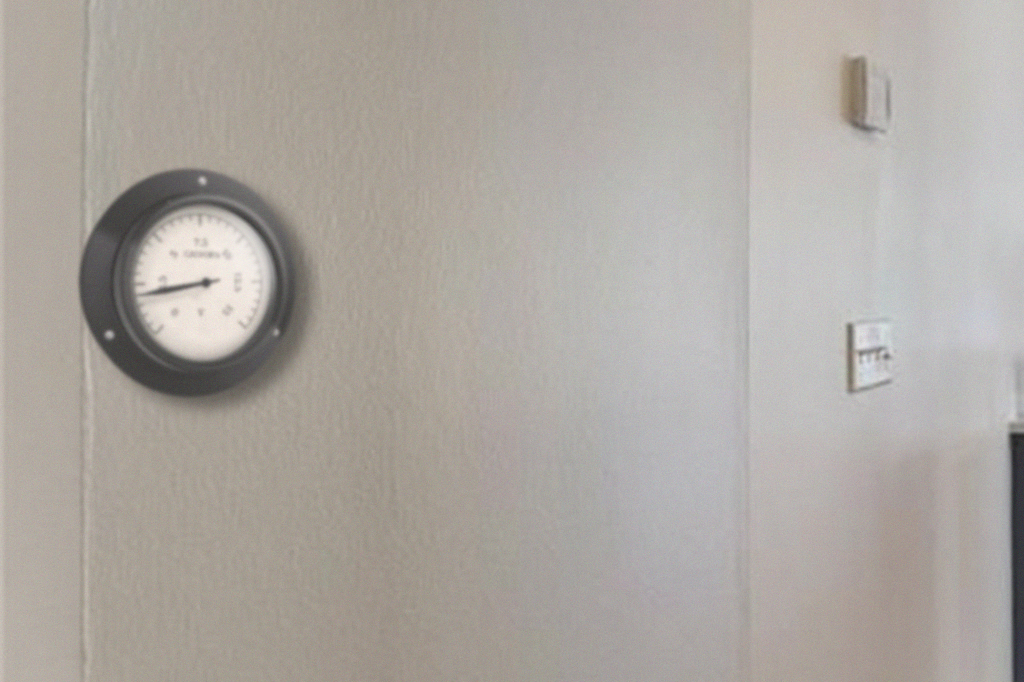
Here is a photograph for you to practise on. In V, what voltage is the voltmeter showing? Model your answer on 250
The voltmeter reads 2
